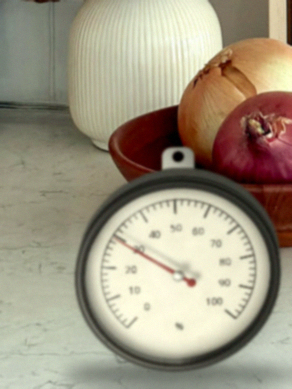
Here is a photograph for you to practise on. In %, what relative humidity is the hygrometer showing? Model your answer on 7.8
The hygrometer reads 30
